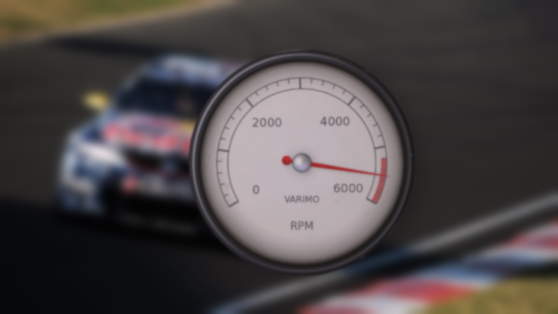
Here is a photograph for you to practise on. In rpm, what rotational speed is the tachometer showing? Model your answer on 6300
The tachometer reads 5500
